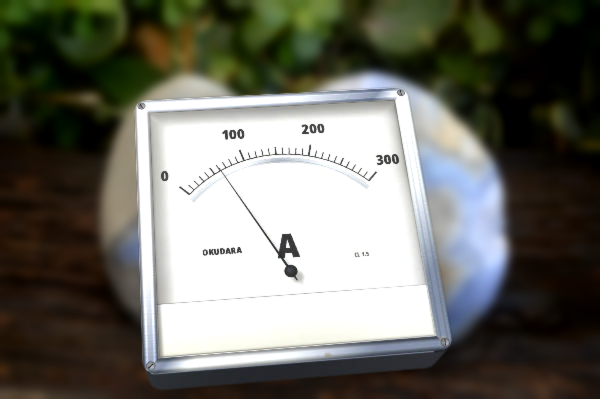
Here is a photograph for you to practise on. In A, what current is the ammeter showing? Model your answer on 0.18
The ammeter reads 60
